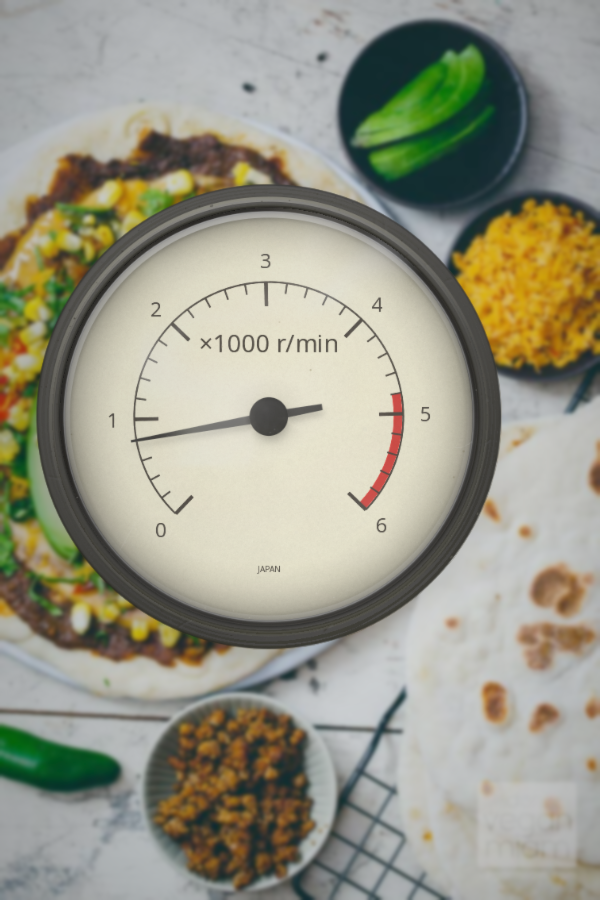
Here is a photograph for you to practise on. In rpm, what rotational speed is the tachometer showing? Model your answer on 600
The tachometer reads 800
